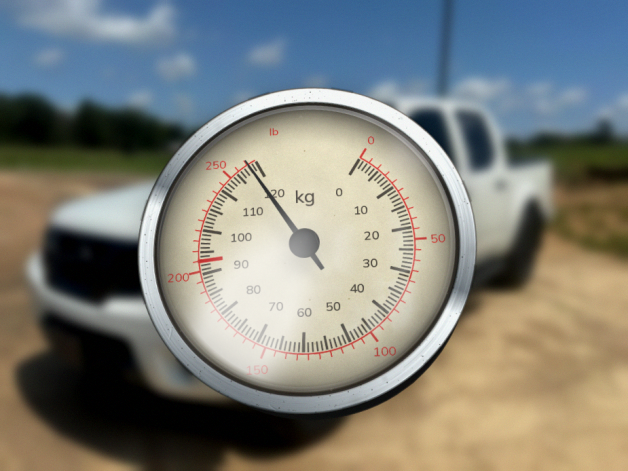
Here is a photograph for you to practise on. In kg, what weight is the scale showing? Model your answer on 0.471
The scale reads 118
